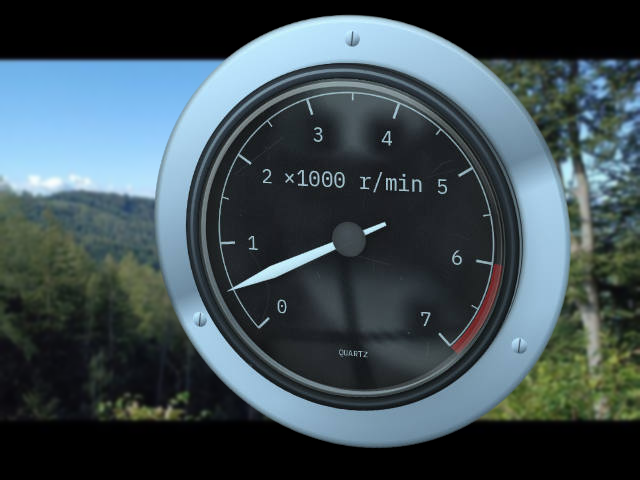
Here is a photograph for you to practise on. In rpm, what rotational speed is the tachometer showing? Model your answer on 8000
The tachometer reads 500
